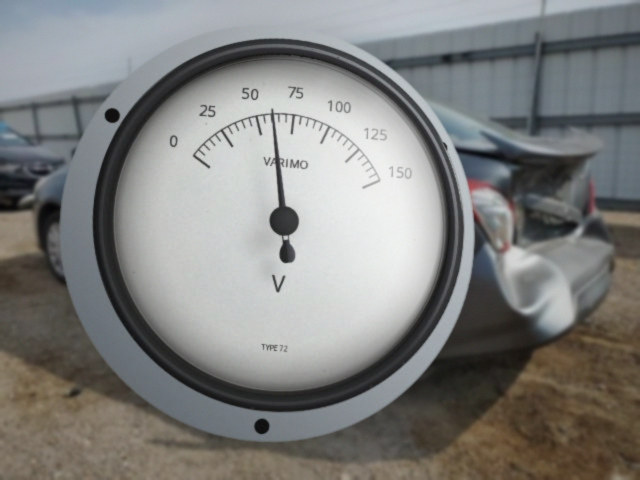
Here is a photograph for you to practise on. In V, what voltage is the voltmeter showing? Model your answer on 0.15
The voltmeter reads 60
